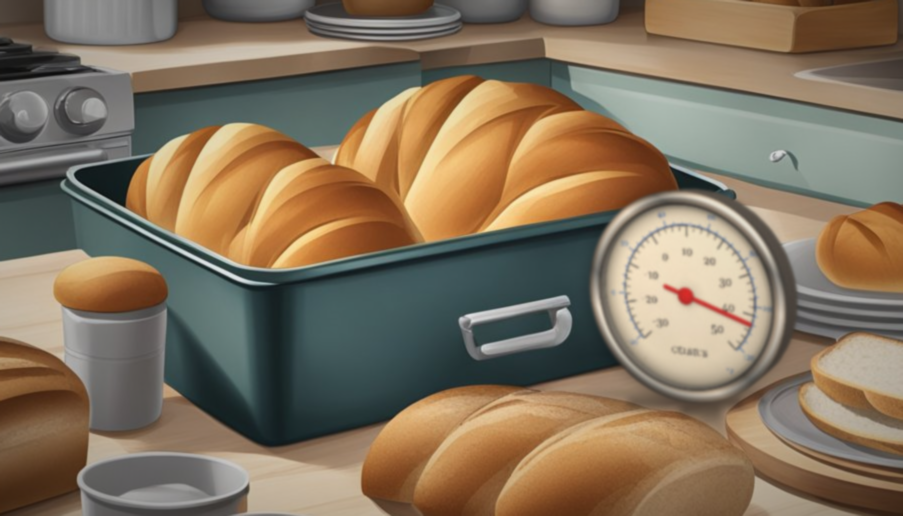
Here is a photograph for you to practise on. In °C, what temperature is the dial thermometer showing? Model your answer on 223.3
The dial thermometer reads 42
